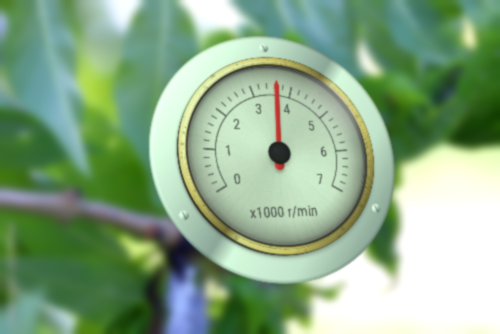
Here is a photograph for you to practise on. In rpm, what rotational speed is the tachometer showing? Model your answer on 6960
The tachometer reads 3600
